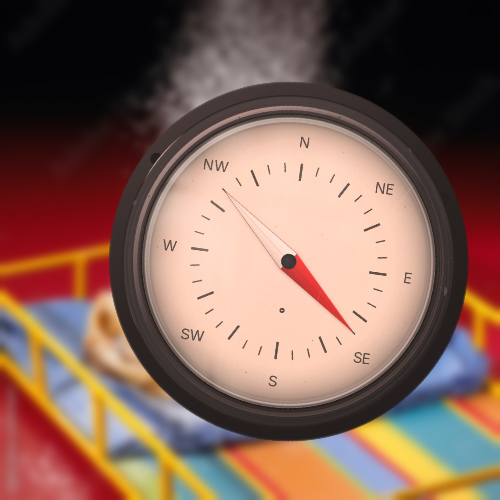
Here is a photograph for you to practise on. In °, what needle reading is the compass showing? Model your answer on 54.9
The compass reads 130
